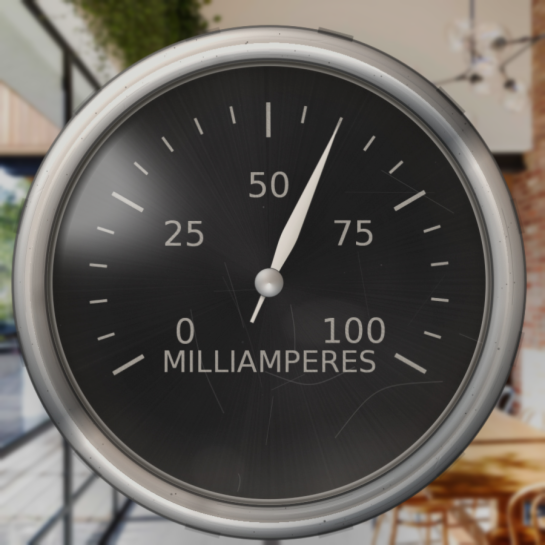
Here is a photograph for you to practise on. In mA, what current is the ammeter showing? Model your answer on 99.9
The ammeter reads 60
